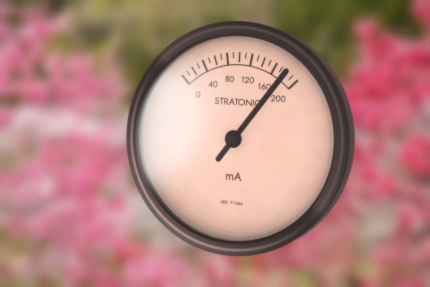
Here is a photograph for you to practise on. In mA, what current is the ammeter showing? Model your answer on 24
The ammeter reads 180
